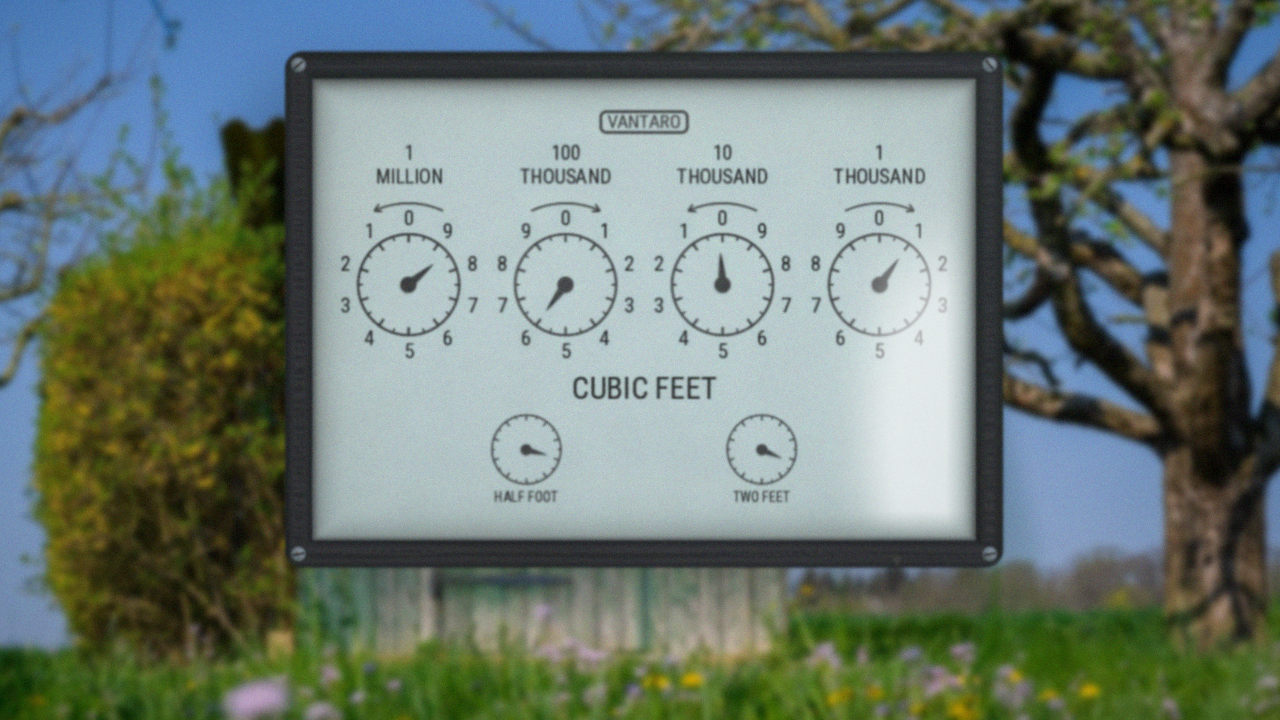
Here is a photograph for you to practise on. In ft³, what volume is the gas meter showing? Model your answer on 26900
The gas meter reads 860100
